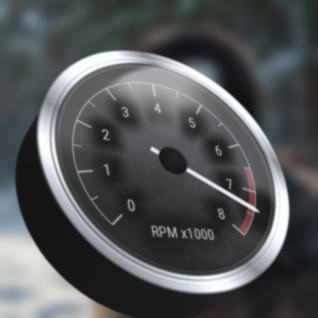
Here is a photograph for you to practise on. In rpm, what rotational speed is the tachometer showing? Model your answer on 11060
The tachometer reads 7500
